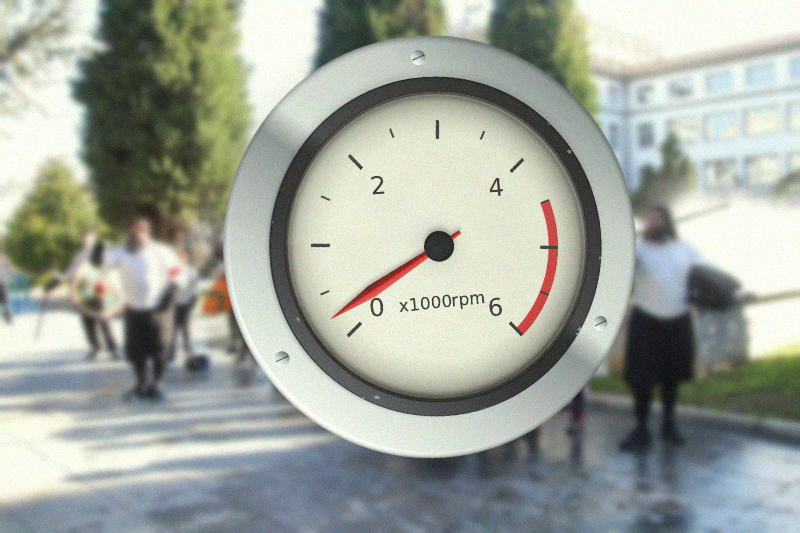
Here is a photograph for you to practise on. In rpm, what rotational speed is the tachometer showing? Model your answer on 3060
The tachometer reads 250
